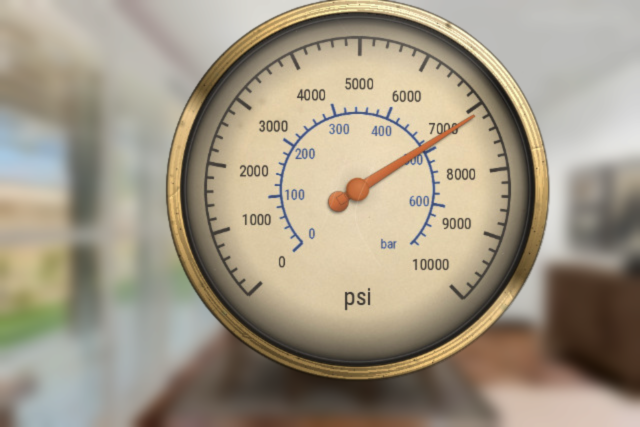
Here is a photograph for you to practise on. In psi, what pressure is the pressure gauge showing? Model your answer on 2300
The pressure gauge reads 7100
